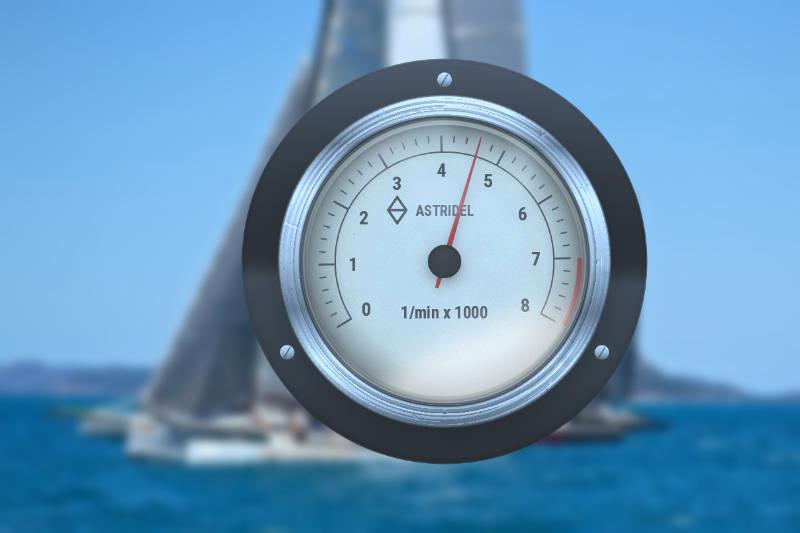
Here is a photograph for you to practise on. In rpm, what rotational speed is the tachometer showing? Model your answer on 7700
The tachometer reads 4600
